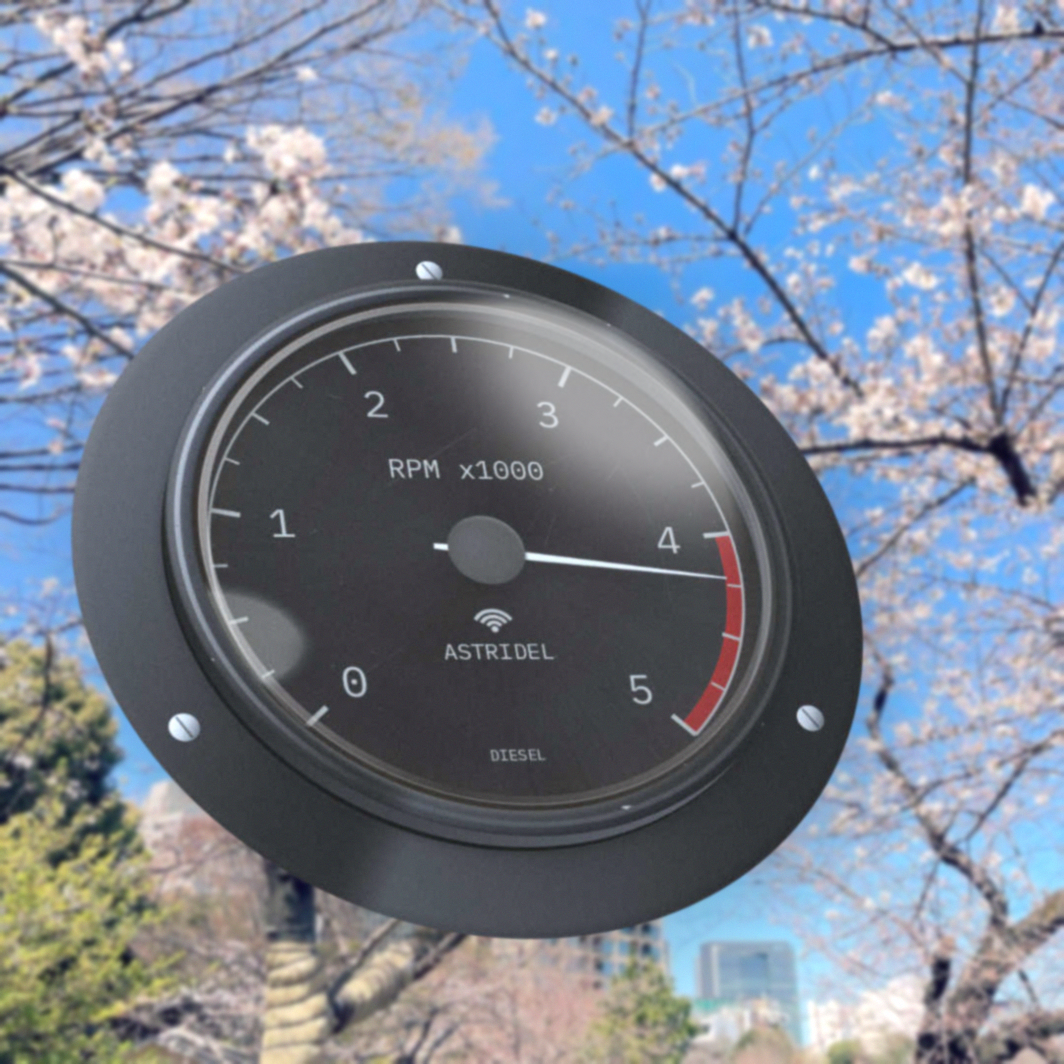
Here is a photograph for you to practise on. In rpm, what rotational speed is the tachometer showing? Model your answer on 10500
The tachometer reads 4250
